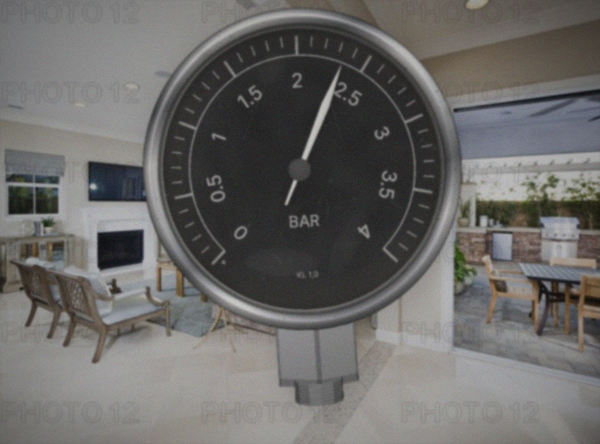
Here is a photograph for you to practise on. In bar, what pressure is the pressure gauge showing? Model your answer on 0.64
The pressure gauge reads 2.35
